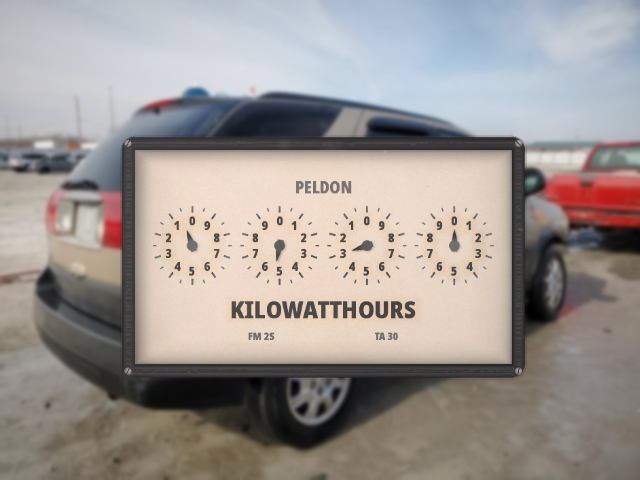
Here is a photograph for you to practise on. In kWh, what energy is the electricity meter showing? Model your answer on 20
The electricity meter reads 530
